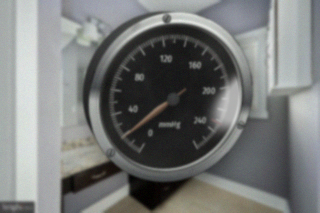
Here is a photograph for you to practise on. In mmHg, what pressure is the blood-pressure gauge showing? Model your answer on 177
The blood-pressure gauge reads 20
